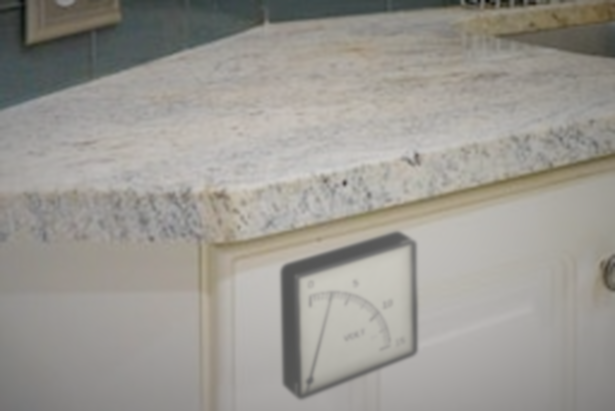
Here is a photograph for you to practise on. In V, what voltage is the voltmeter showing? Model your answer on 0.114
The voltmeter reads 2.5
